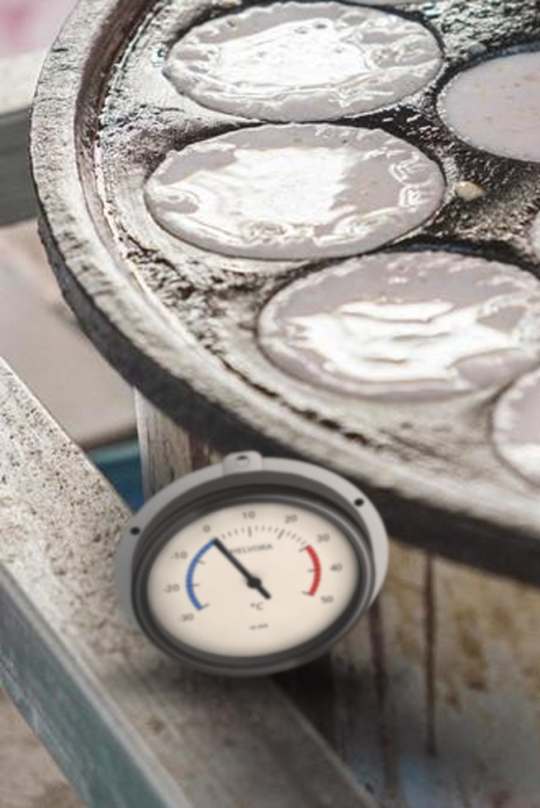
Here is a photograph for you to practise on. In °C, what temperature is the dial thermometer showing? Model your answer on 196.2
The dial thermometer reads 0
